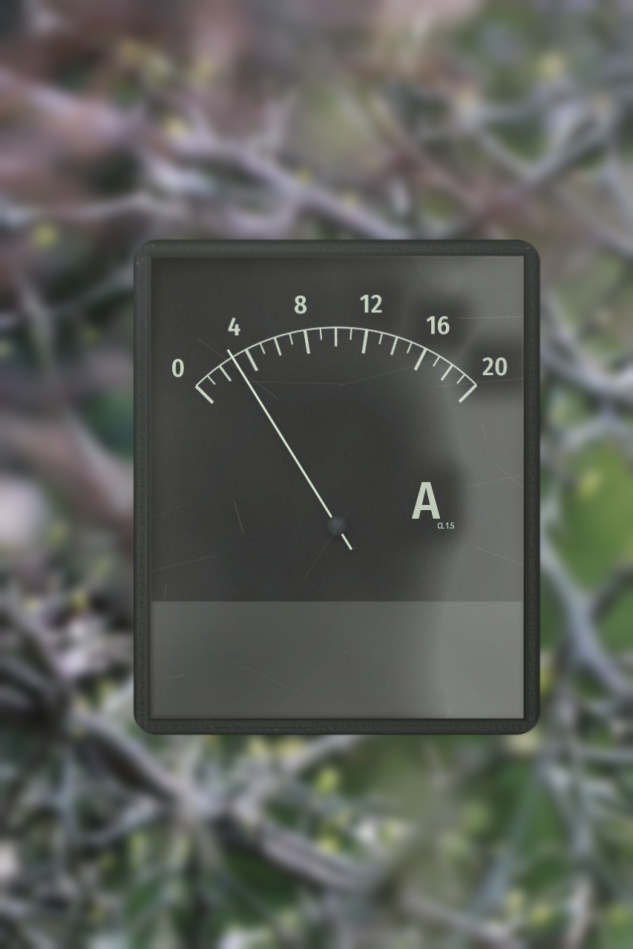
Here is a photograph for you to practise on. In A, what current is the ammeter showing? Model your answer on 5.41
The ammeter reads 3
